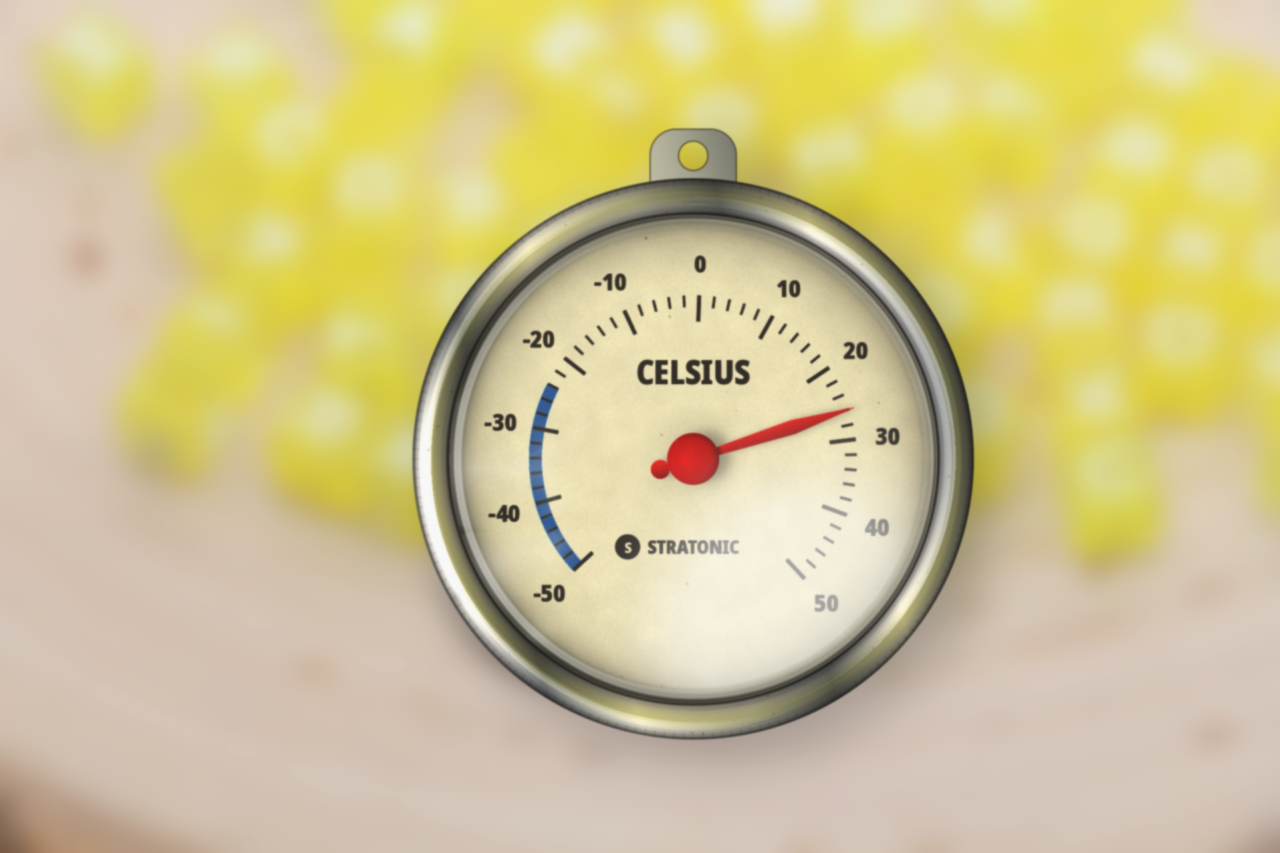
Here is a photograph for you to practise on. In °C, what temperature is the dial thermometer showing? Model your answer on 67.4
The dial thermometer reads 26
